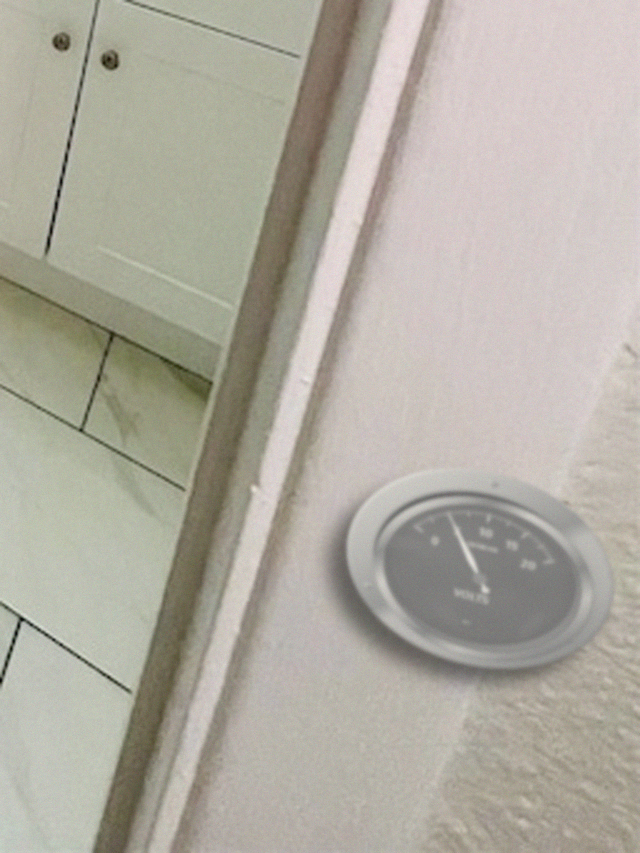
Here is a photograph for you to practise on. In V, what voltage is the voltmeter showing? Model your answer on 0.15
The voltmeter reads 5
